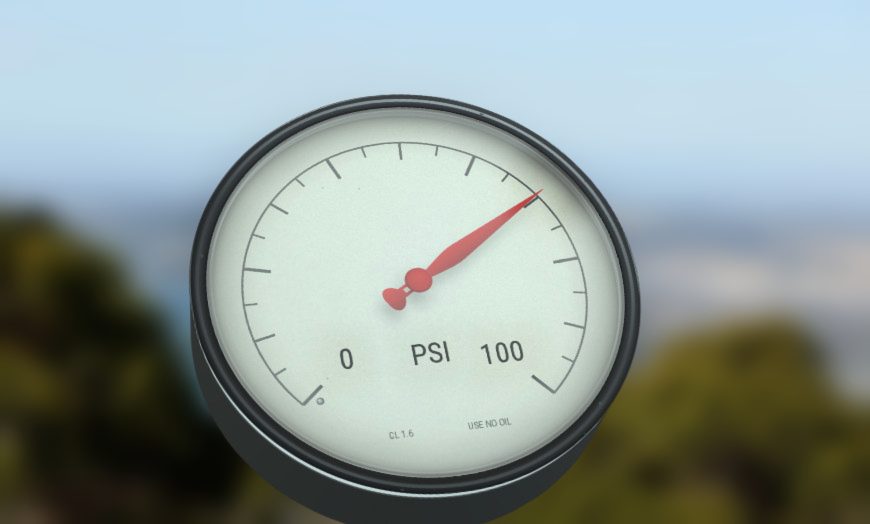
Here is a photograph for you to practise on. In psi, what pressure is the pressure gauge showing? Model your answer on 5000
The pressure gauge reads 70
